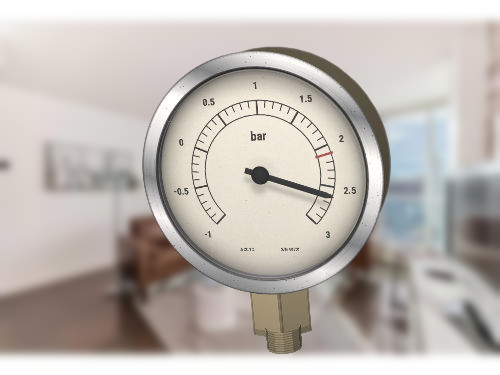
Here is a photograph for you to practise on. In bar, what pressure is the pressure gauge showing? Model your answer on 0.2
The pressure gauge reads 2.6
